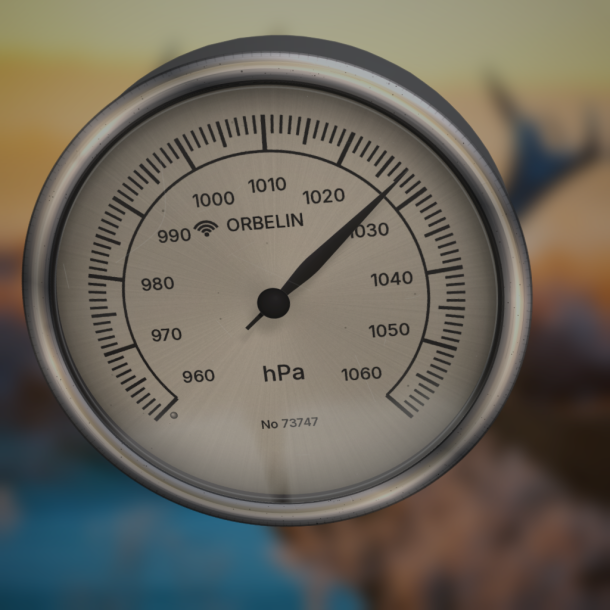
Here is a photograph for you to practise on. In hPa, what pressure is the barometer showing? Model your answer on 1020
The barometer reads 1027
